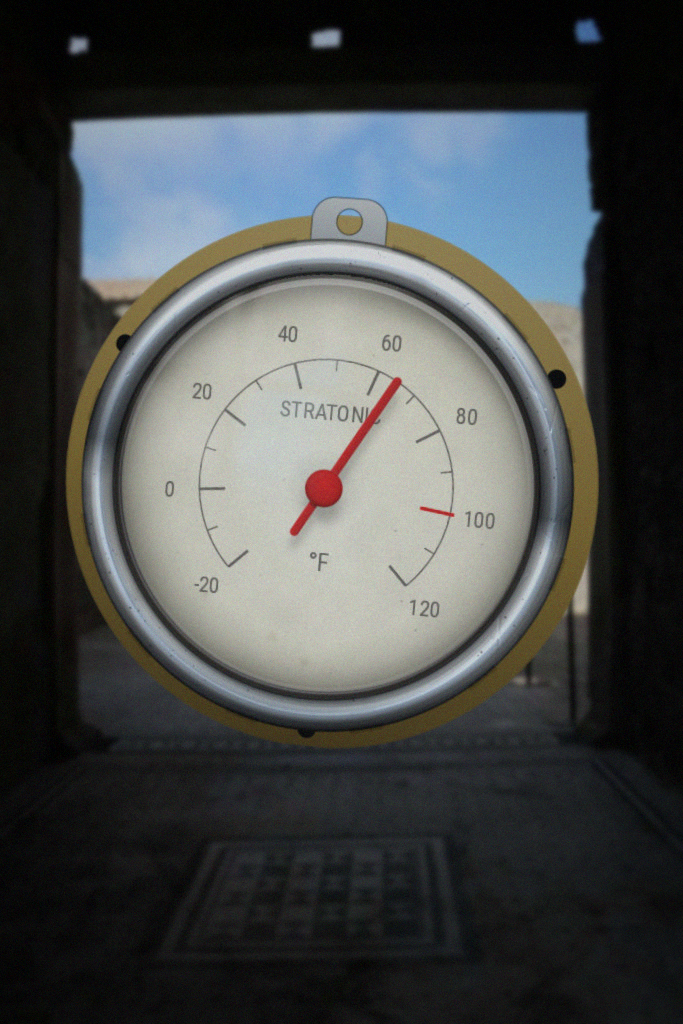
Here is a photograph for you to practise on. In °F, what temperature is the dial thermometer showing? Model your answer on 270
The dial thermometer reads 65
